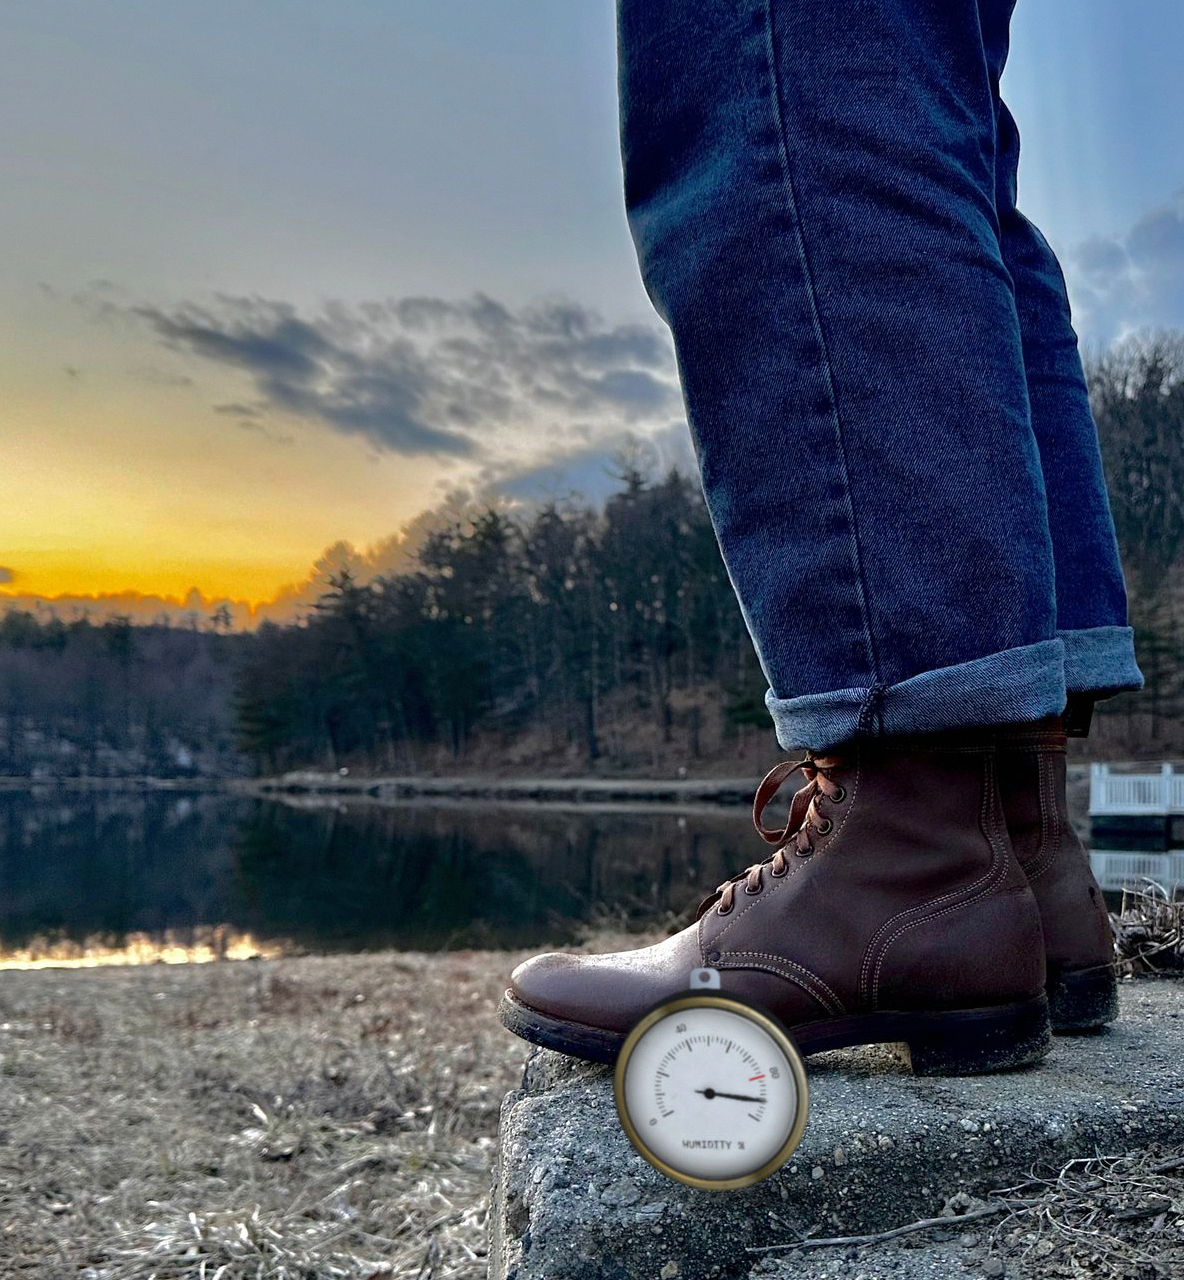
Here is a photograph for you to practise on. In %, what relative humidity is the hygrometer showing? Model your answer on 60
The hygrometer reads 90
